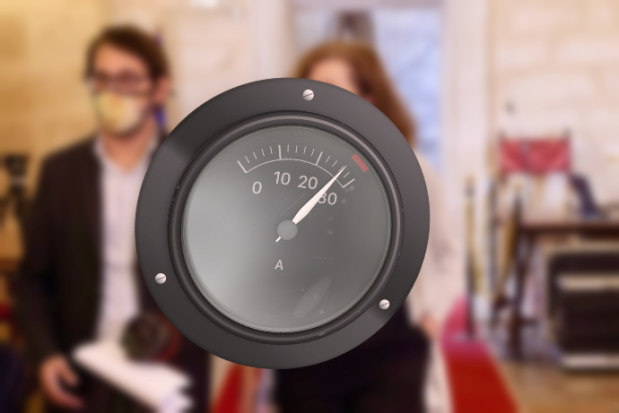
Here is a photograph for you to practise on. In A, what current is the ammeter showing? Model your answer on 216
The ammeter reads 26
